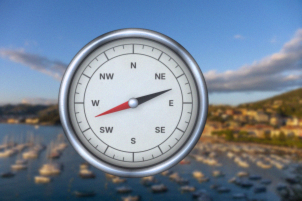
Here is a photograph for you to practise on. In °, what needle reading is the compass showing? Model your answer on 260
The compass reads 250
